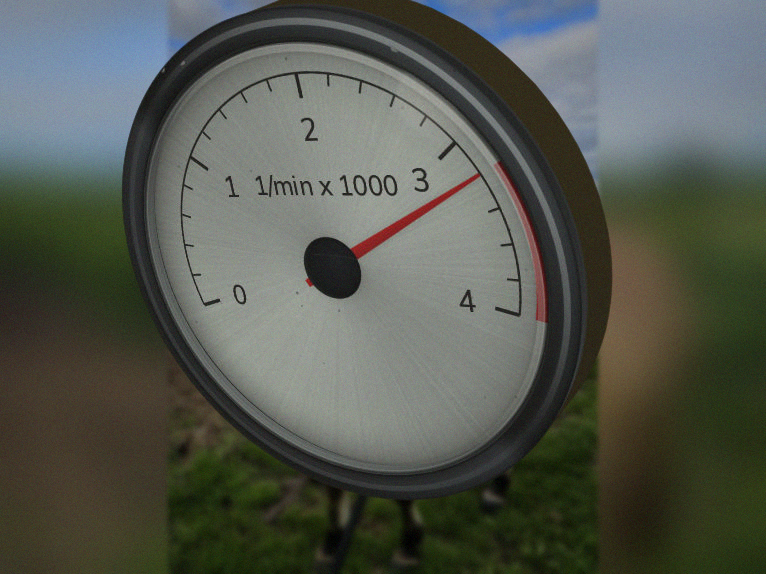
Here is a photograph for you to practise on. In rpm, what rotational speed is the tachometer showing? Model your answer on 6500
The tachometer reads 3200
